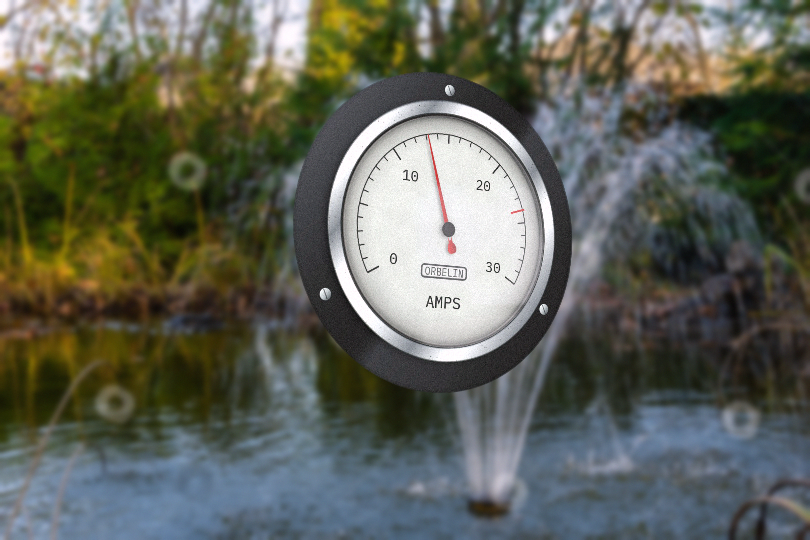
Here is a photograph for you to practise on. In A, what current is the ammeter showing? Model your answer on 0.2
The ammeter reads 13
